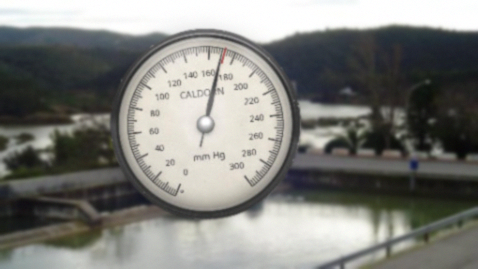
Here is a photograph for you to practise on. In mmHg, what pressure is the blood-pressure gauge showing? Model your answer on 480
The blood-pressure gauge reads 170
